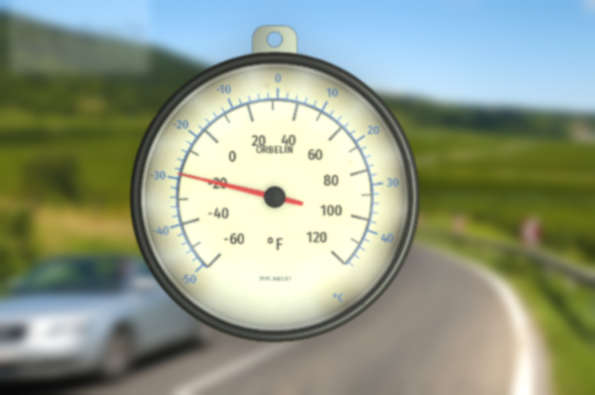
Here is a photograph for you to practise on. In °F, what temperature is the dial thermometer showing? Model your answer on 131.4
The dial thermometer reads -20
